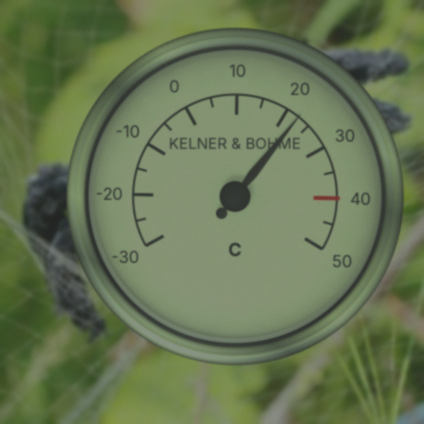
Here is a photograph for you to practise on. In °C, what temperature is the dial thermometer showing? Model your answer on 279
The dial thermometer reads 22.5
